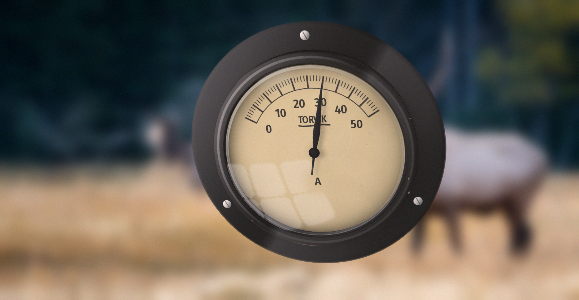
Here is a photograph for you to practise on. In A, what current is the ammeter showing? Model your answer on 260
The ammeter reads 30
